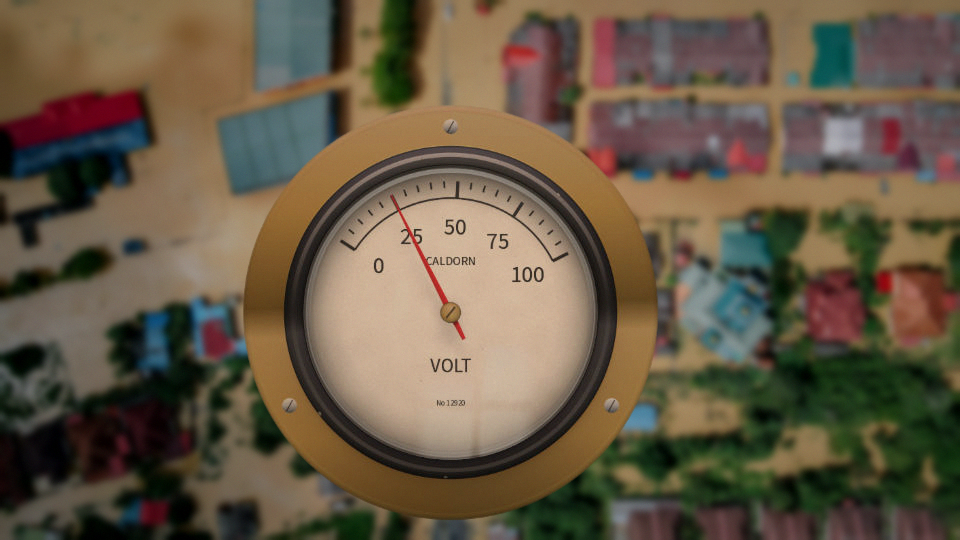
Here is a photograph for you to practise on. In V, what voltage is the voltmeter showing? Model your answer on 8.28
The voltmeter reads 25
